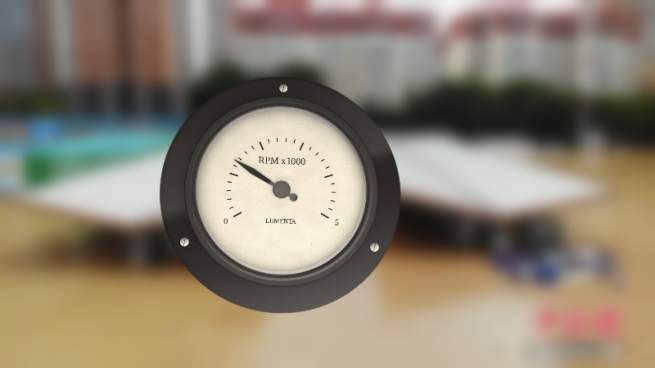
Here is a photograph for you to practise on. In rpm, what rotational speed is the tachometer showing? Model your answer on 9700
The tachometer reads 1300
